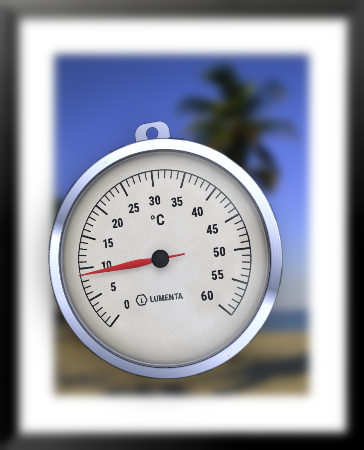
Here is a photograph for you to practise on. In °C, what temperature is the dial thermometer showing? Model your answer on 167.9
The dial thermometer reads 9
